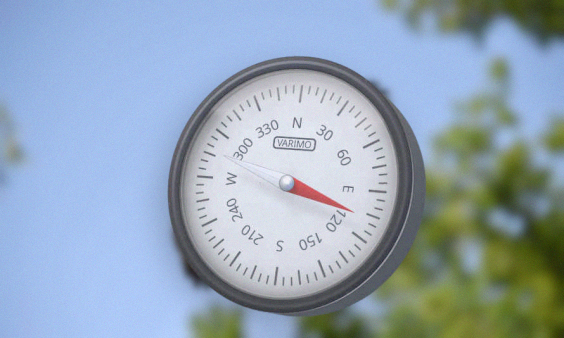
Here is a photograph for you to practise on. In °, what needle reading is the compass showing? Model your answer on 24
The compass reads 107.5
